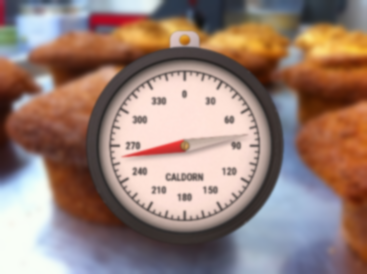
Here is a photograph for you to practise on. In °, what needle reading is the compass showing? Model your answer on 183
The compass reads 260
